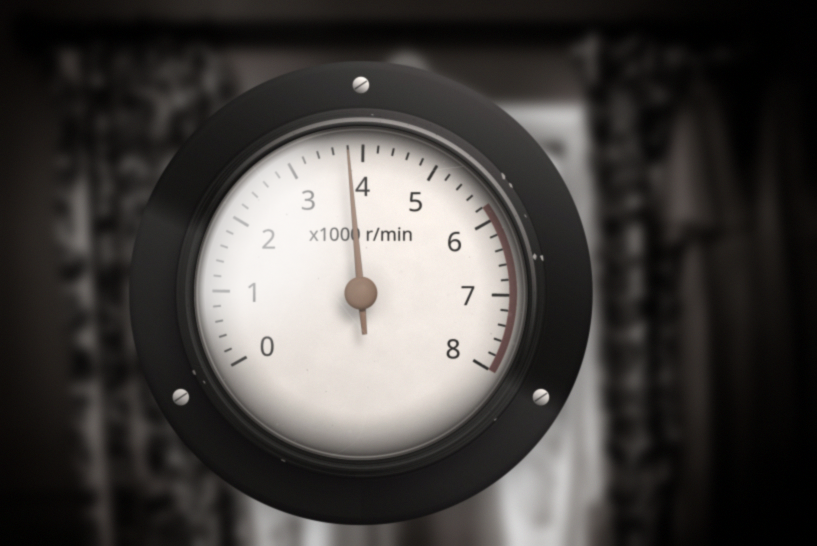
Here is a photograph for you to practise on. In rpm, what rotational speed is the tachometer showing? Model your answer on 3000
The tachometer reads 3800
